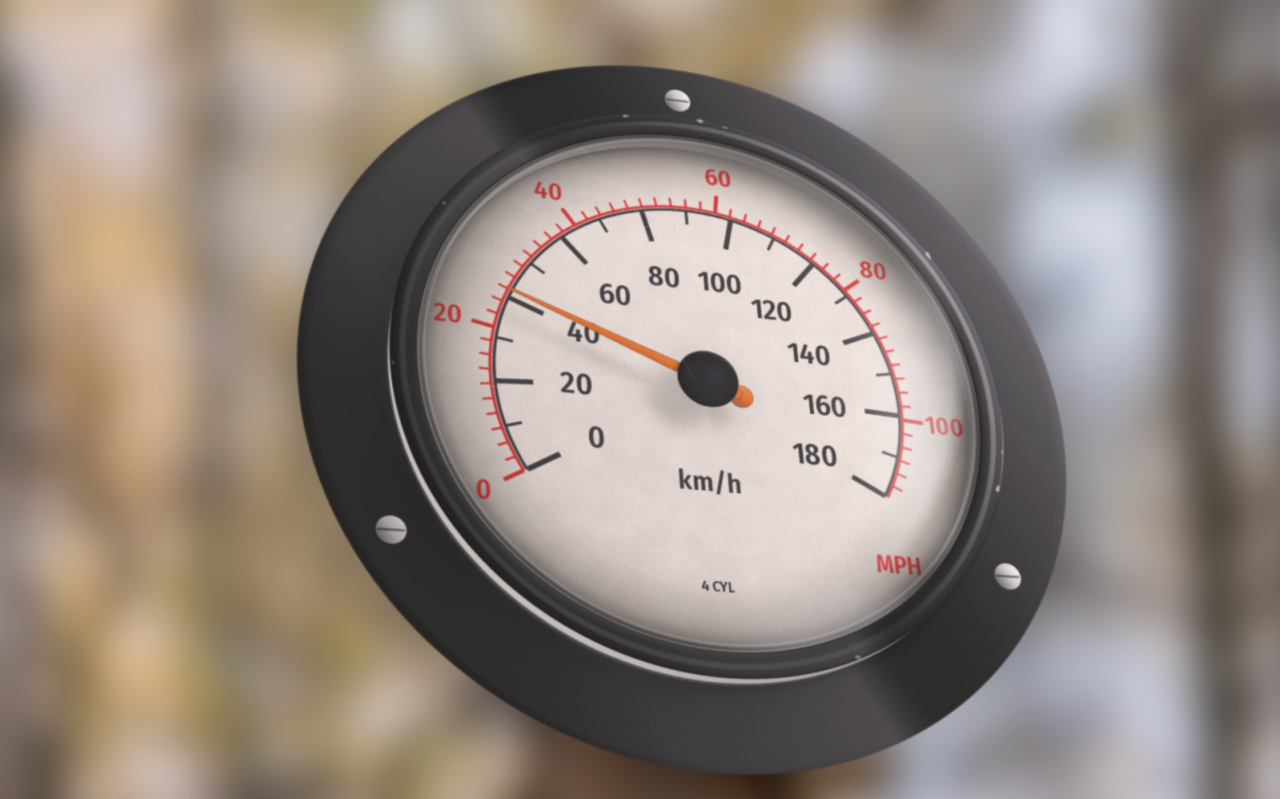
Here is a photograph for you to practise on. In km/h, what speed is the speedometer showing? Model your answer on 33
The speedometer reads 40
